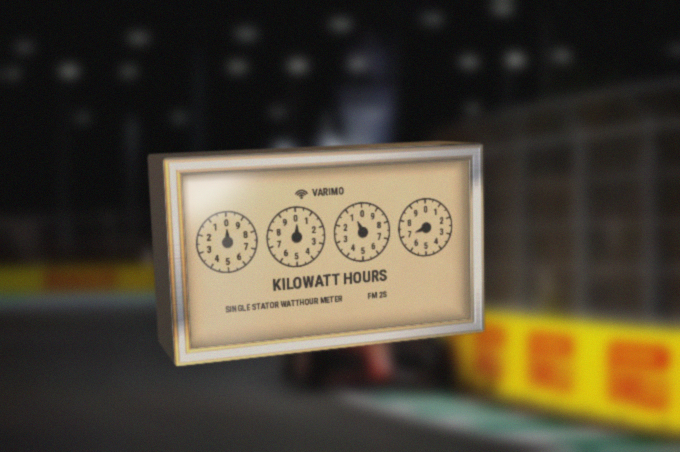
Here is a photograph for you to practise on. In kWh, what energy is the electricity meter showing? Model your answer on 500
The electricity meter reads 7
